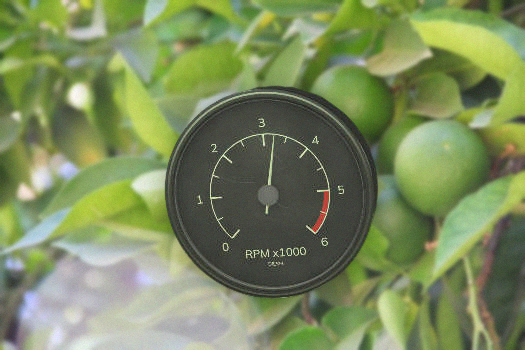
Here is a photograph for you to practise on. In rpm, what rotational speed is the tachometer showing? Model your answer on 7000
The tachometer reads 3250
